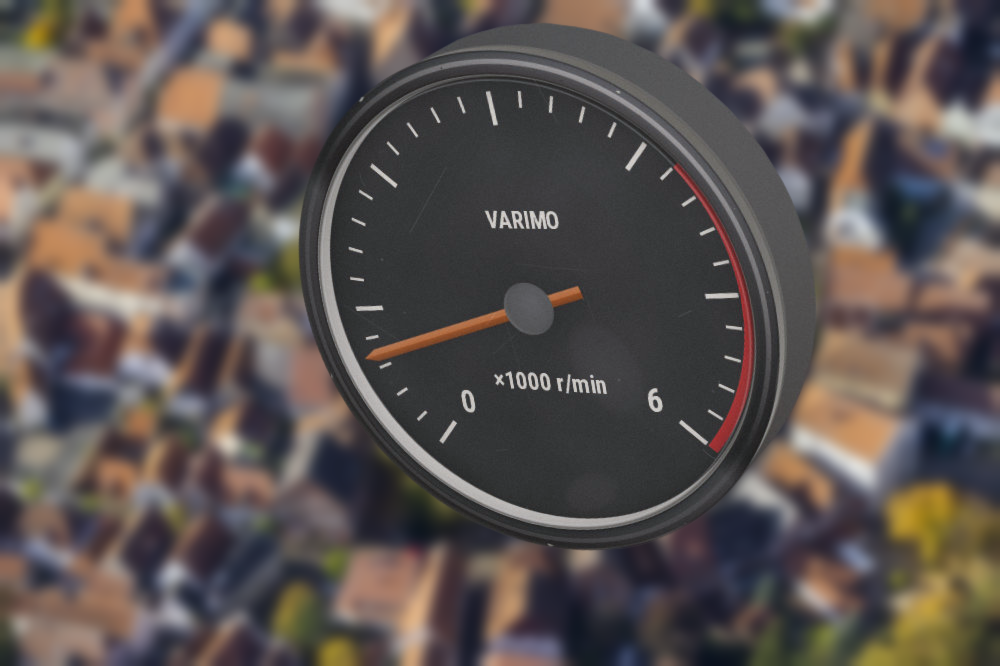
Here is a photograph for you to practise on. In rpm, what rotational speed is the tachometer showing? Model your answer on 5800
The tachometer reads 700
